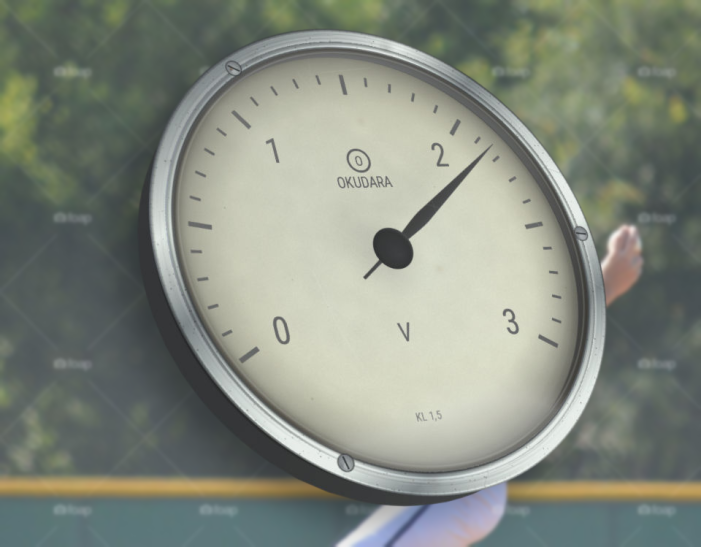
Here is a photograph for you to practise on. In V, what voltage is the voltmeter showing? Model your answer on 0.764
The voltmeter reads 2.15
